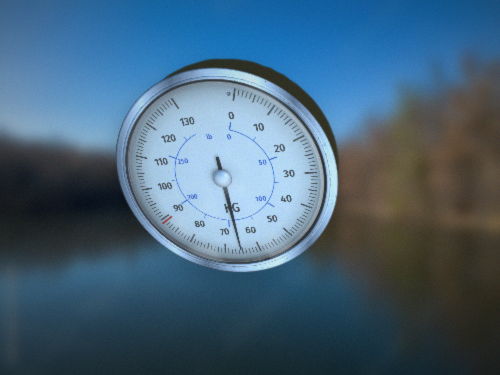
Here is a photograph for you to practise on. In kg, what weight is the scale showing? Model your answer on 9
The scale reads 65
